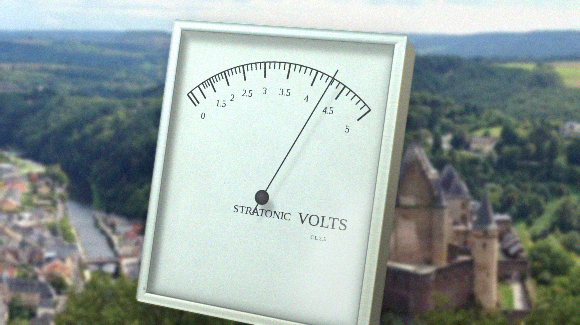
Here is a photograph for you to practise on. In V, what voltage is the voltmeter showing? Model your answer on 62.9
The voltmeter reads 4.3
